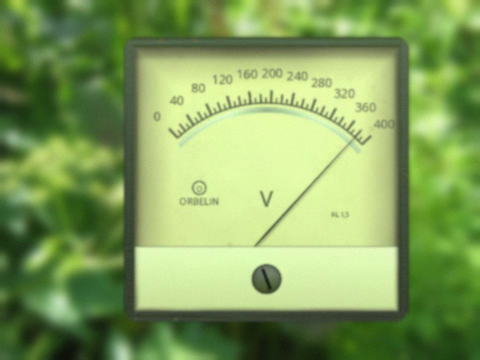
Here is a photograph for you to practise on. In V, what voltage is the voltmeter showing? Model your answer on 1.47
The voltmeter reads 380
